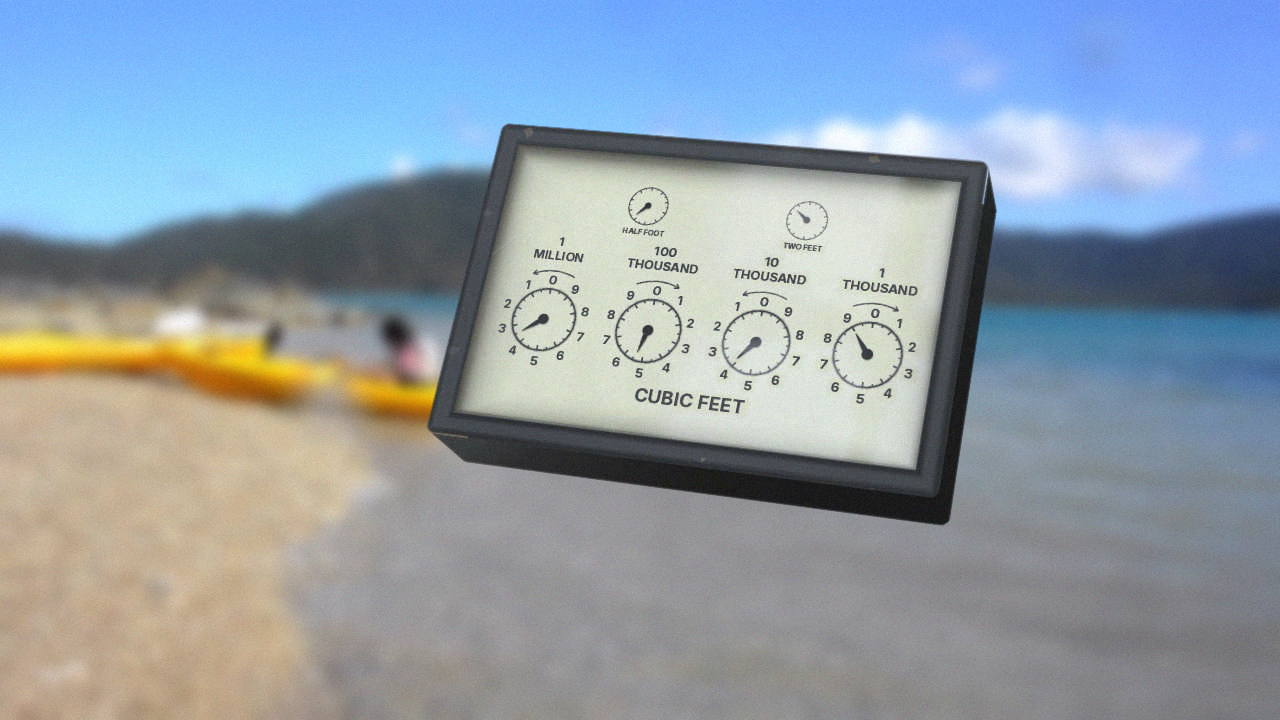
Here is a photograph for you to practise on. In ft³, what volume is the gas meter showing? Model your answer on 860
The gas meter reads 353900
